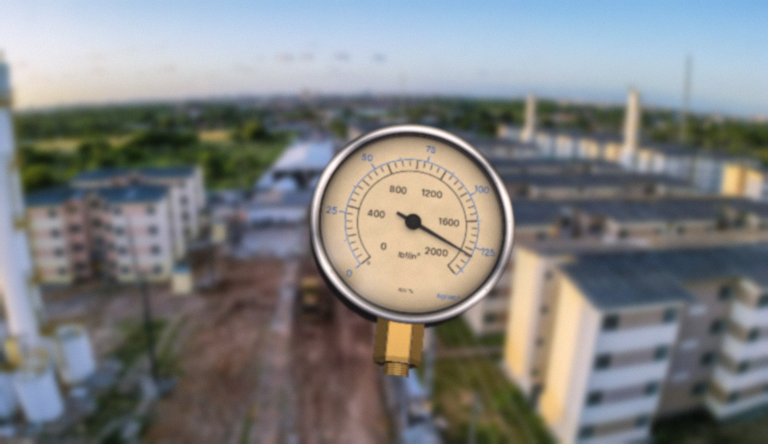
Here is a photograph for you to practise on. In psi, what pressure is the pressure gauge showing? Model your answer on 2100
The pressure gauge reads 1850
